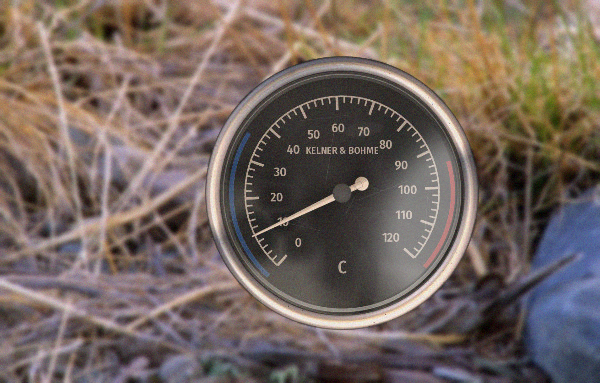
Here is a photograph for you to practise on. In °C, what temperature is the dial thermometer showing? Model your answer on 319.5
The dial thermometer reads 10
